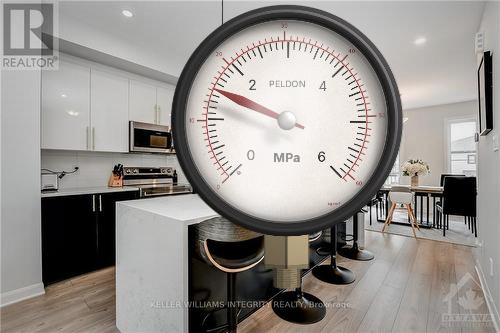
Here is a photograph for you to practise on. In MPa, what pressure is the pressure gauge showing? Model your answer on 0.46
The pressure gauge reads 1.5
